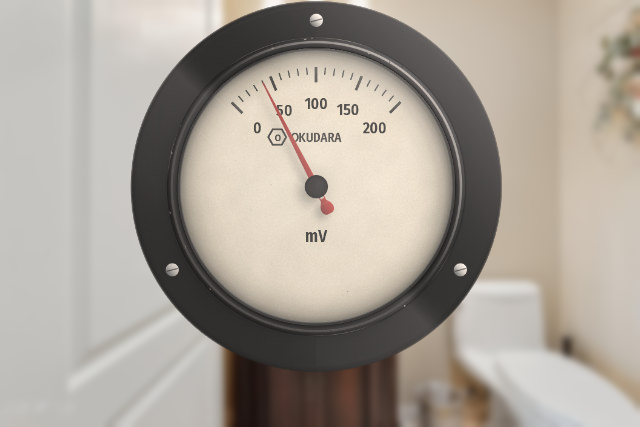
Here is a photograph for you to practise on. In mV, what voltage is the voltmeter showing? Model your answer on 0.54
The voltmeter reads 40
